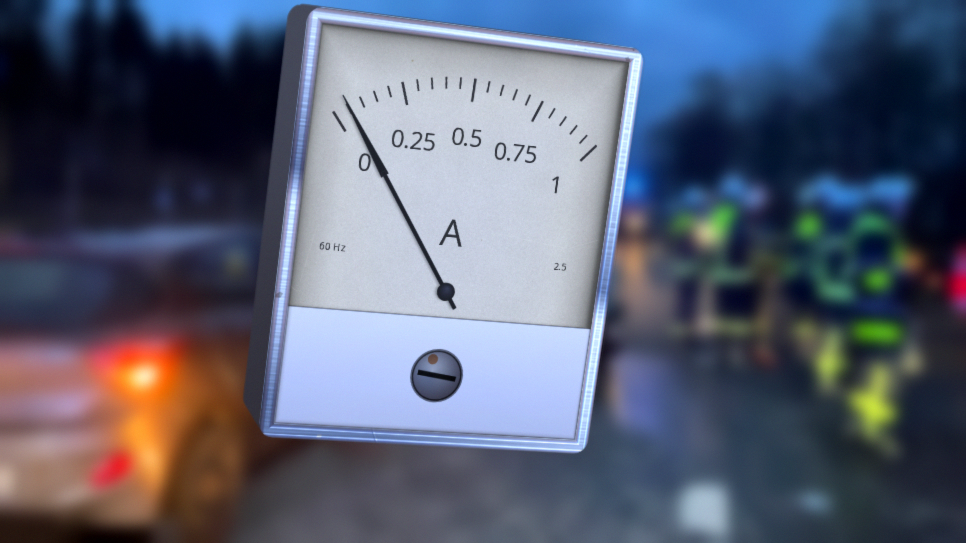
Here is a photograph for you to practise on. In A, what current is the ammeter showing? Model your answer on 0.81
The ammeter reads 0.05
